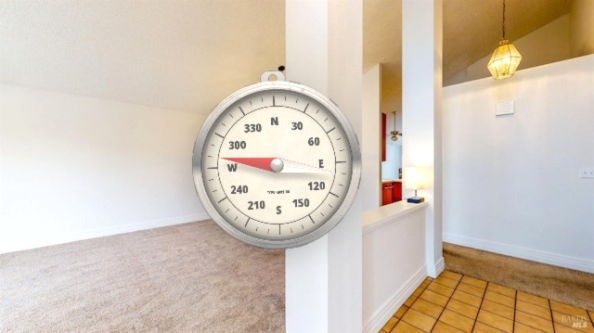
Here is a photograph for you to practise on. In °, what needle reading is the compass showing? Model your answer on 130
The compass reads 280
